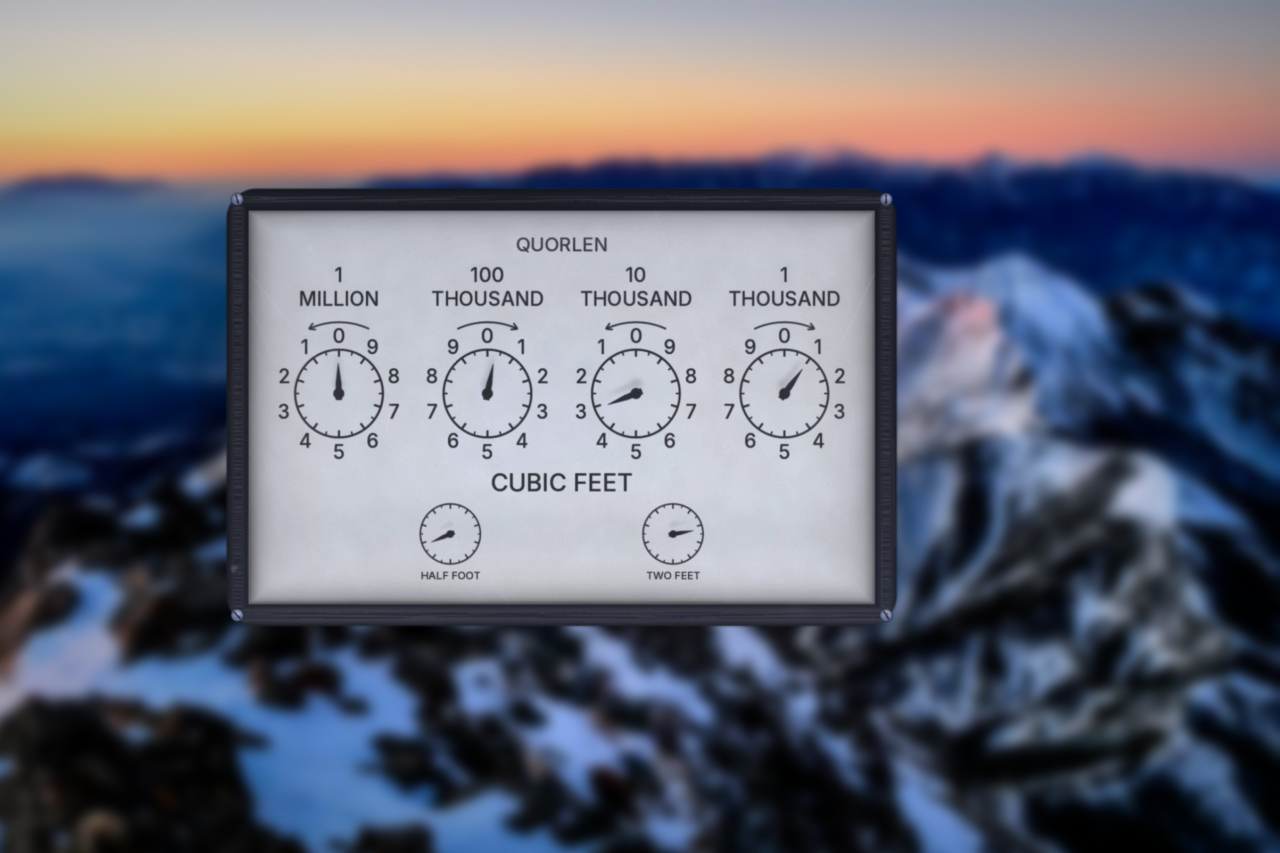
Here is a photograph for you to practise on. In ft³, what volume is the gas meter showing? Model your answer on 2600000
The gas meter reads 3100
